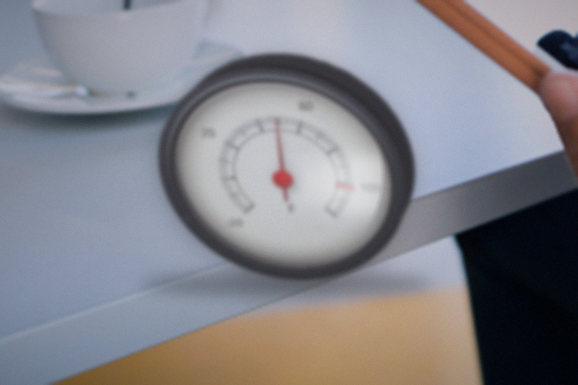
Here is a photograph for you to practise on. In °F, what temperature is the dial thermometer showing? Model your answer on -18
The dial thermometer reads 50
